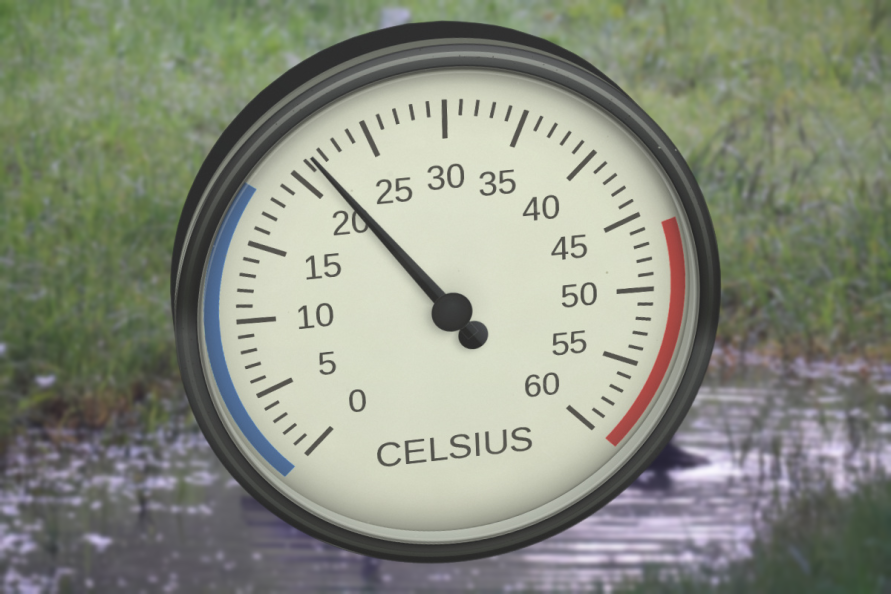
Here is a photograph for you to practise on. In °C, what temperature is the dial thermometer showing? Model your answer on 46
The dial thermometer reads 21.5
